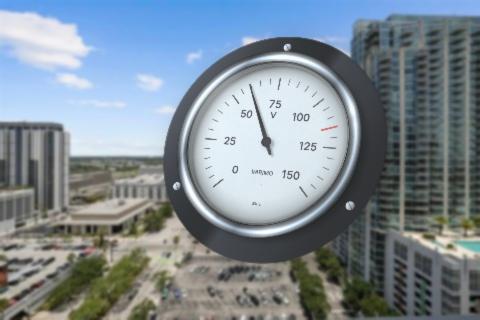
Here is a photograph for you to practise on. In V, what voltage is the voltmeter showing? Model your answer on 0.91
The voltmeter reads 60
